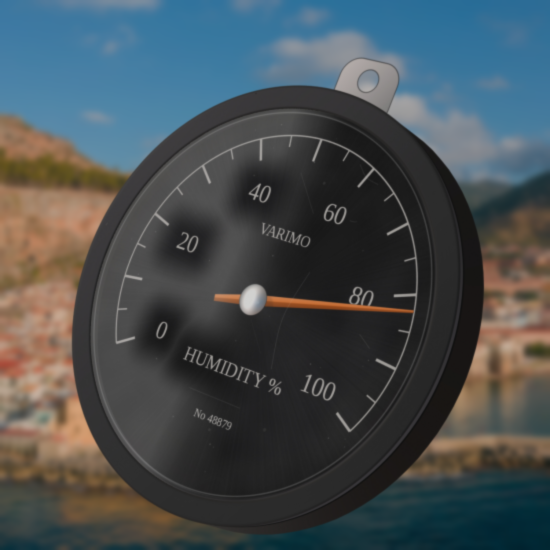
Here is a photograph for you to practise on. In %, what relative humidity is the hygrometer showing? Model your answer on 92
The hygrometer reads 82.5
